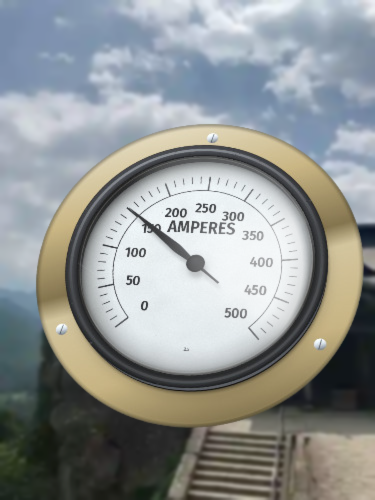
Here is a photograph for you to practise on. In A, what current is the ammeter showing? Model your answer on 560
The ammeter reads 150
